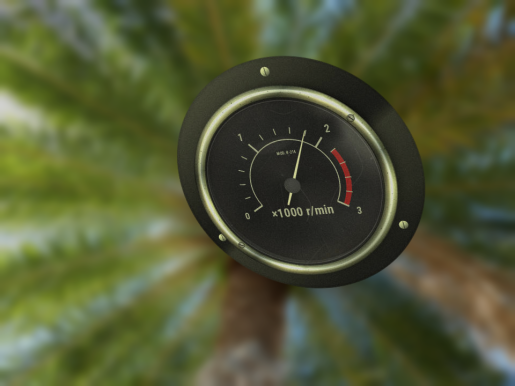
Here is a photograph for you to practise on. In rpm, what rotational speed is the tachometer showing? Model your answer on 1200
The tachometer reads 1800
